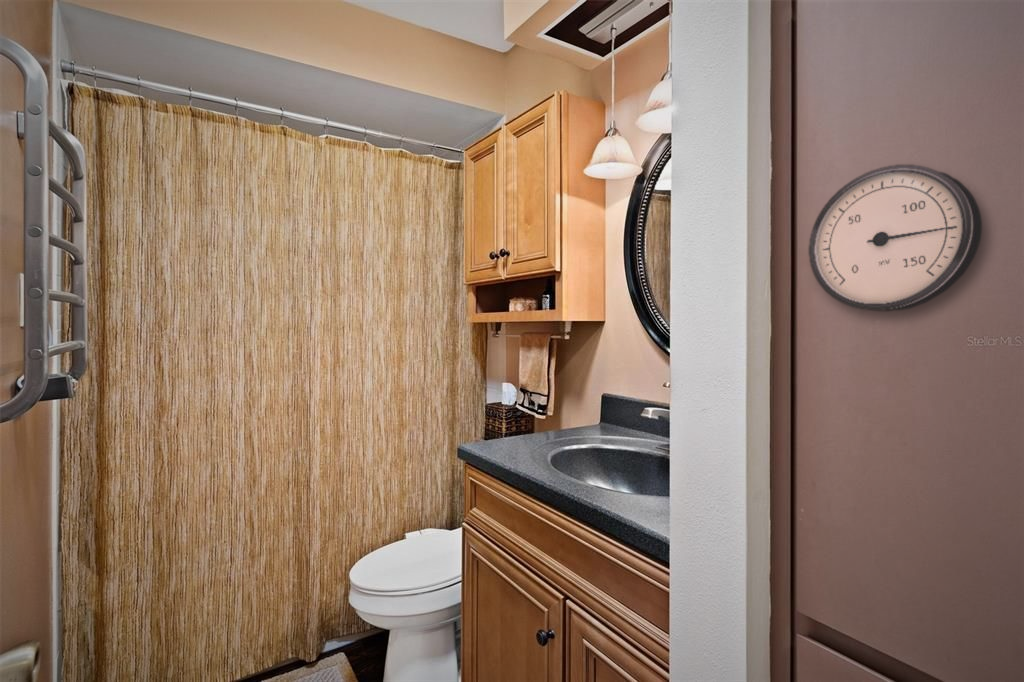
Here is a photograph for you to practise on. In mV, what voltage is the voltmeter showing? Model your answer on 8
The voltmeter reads 125
